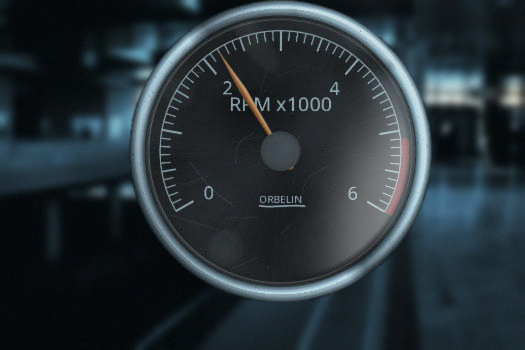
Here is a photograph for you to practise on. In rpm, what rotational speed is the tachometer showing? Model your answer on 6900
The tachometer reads 2200
